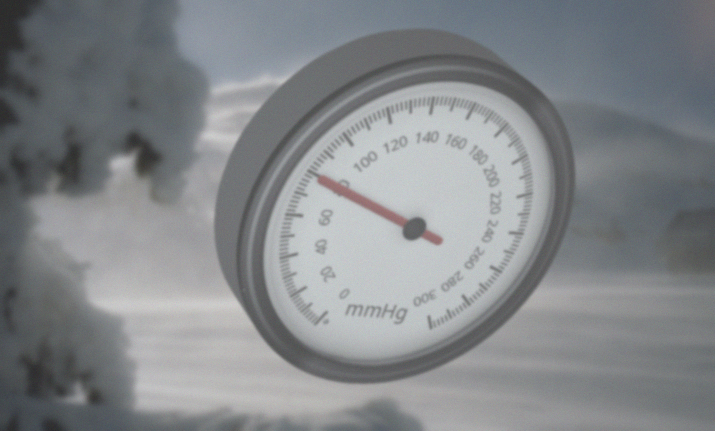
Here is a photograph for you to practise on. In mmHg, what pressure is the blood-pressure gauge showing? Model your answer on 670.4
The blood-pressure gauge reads 80
